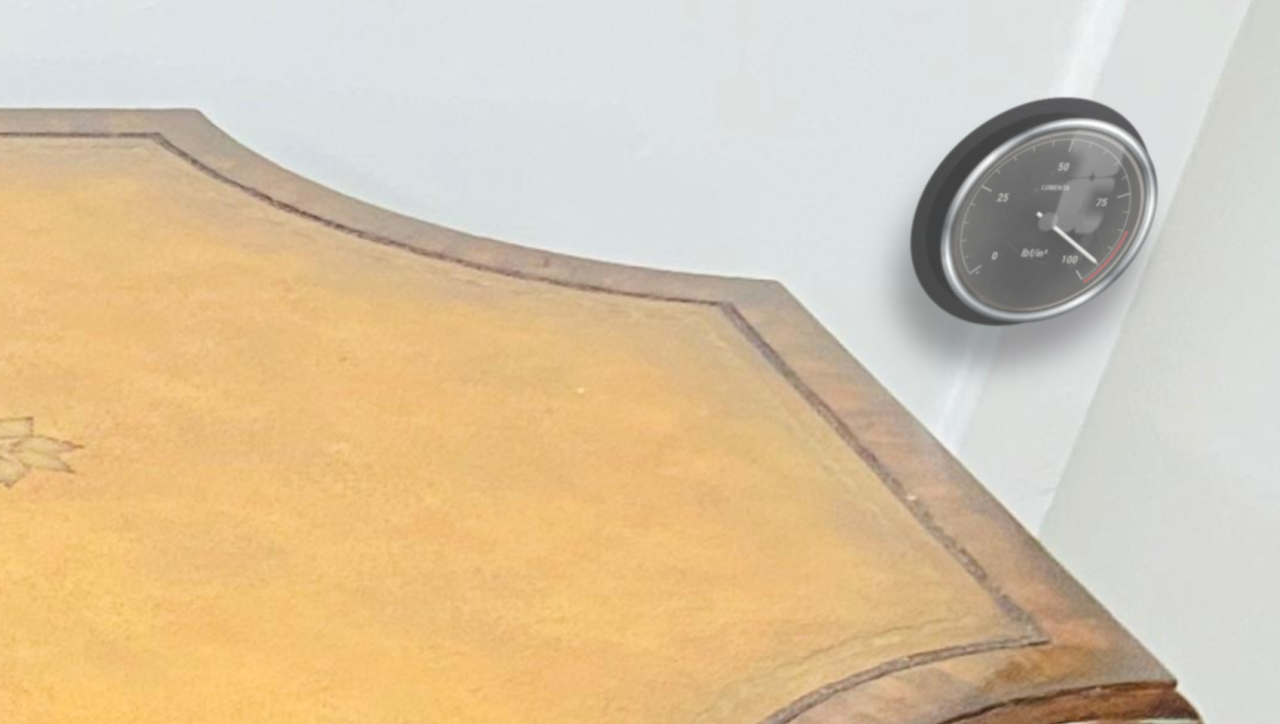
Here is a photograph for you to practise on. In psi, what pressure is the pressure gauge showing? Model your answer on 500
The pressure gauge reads 95
